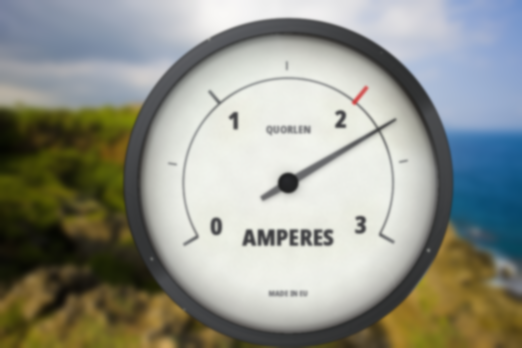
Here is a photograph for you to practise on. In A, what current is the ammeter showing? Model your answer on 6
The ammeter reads 2.25
